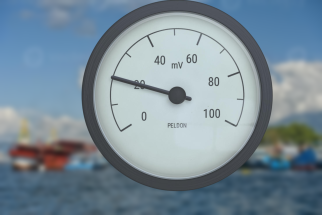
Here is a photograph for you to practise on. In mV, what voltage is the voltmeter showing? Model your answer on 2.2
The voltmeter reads 20
